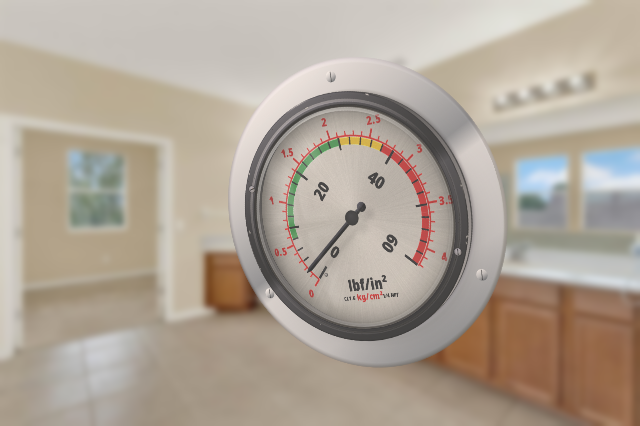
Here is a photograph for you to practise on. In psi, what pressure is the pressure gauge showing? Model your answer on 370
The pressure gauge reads 2
